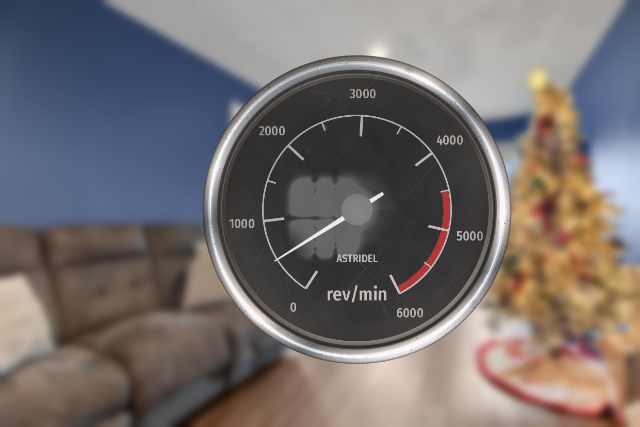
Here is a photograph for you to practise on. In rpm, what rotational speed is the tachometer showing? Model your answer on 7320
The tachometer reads 500
